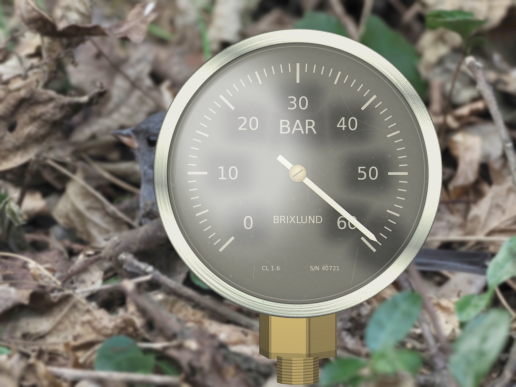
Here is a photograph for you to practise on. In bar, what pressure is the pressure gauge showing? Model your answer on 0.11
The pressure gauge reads 59
